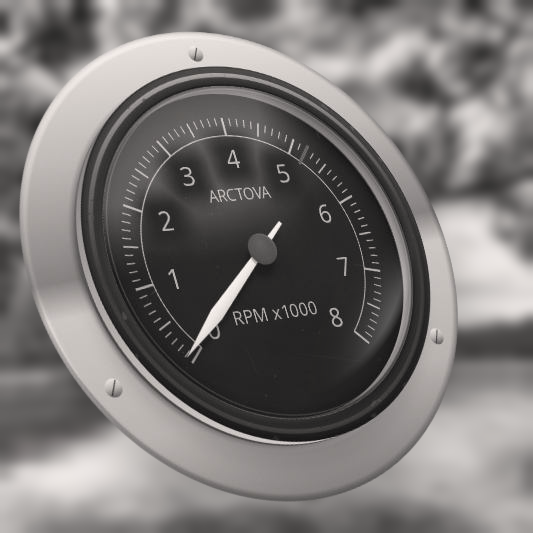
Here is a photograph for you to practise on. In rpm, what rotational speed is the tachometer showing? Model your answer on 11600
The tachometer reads 100
